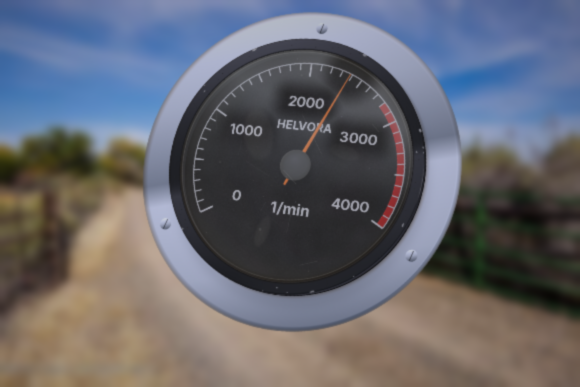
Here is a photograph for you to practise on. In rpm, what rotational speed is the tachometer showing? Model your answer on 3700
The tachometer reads 2400
